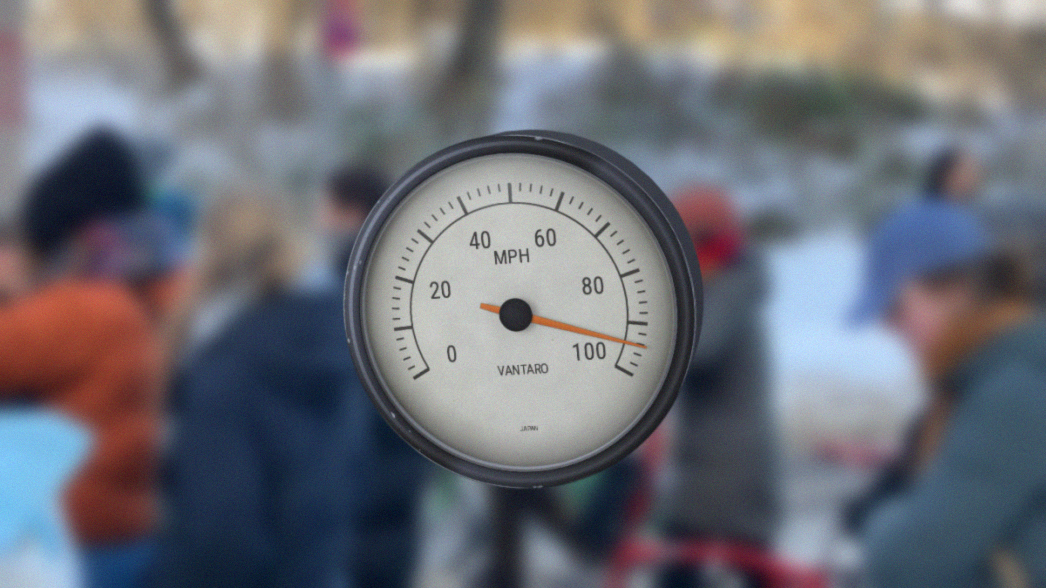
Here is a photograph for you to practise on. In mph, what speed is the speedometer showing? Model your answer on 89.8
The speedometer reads 94
